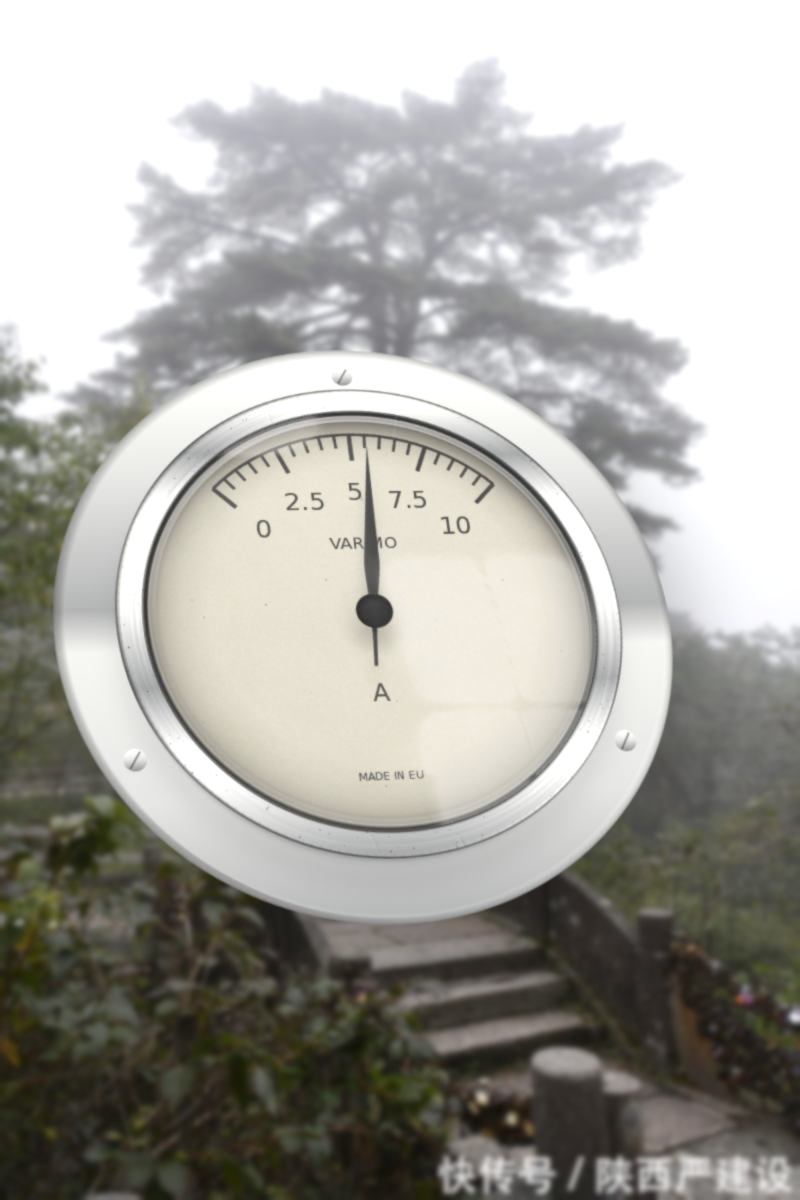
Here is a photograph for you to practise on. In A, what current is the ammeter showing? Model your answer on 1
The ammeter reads 5.5
